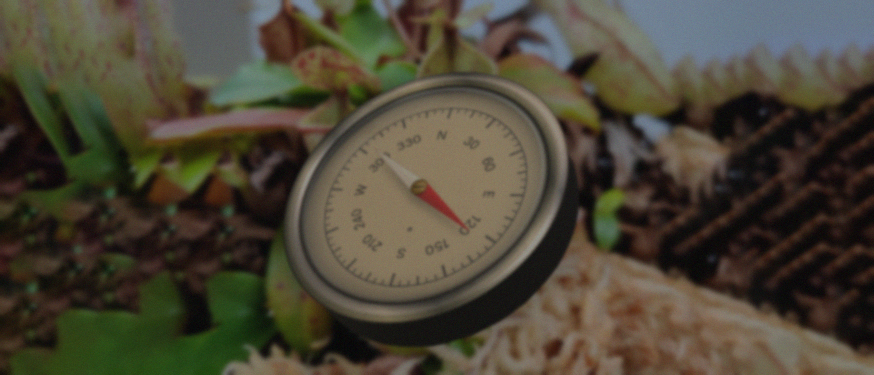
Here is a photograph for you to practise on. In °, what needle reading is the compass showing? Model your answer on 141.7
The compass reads 125
